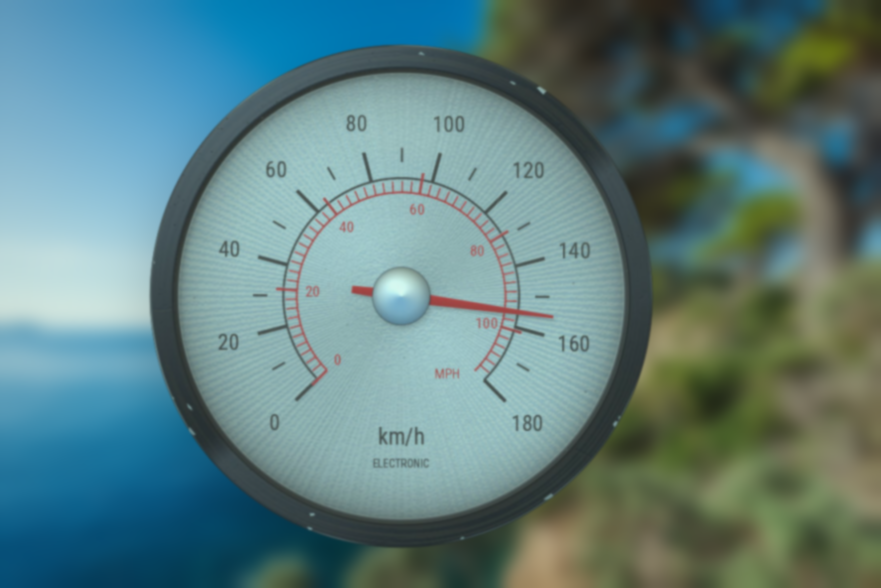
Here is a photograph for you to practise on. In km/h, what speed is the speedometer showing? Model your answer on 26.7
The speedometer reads 155
